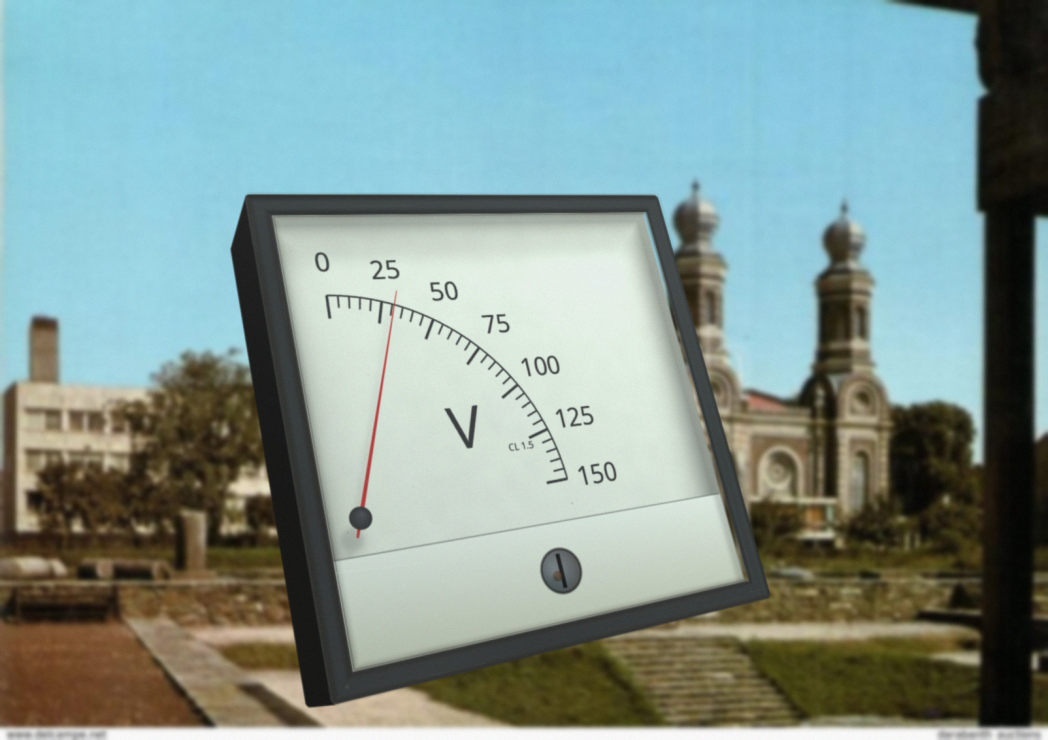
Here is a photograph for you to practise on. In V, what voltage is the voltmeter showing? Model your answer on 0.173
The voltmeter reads 30
